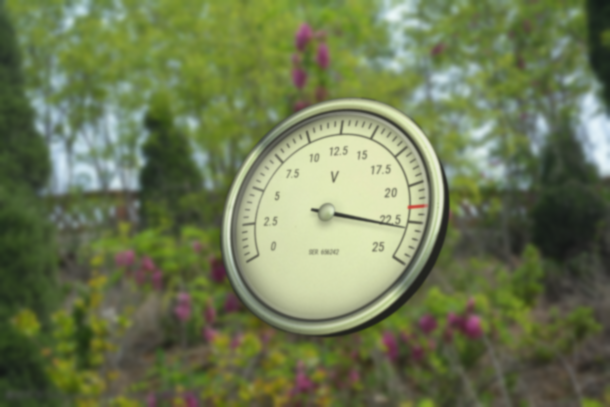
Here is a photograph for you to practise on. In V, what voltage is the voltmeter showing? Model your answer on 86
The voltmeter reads 23
